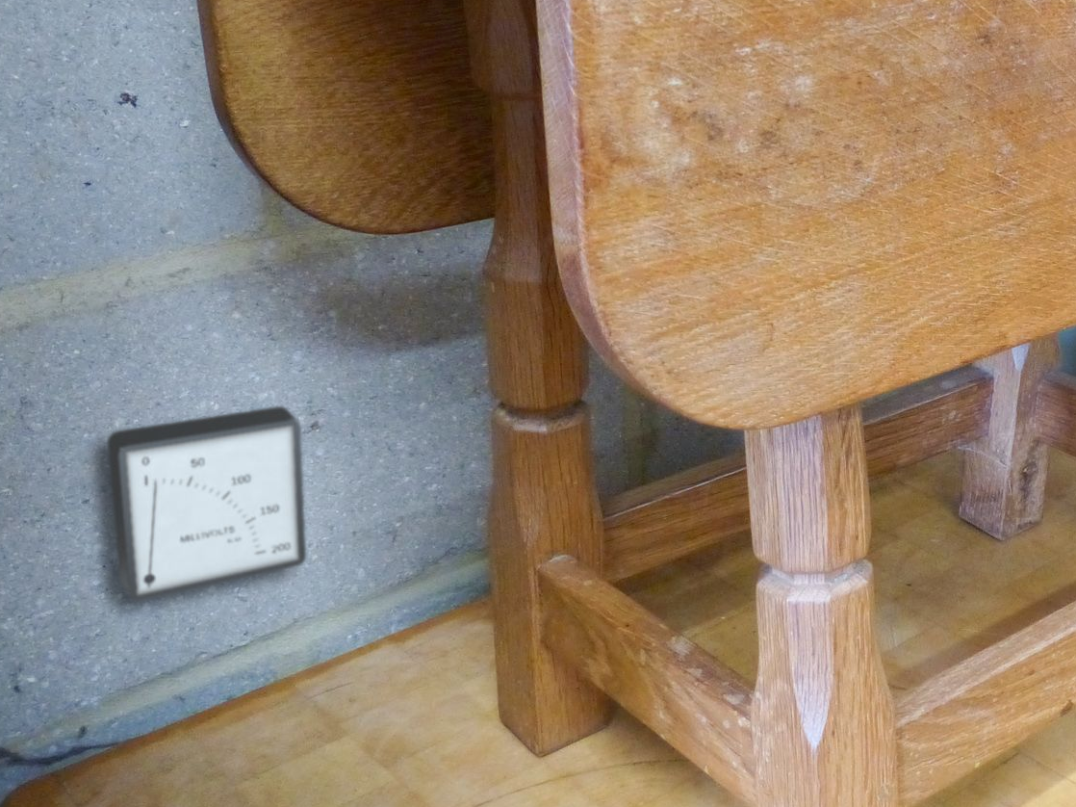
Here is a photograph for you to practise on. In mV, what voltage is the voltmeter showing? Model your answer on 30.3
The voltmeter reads 10
